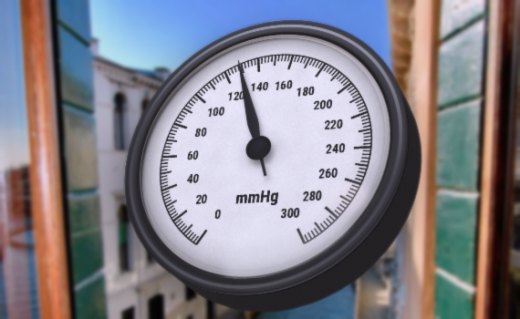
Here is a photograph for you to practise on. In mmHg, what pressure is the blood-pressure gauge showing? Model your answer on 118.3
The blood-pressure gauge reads 130
